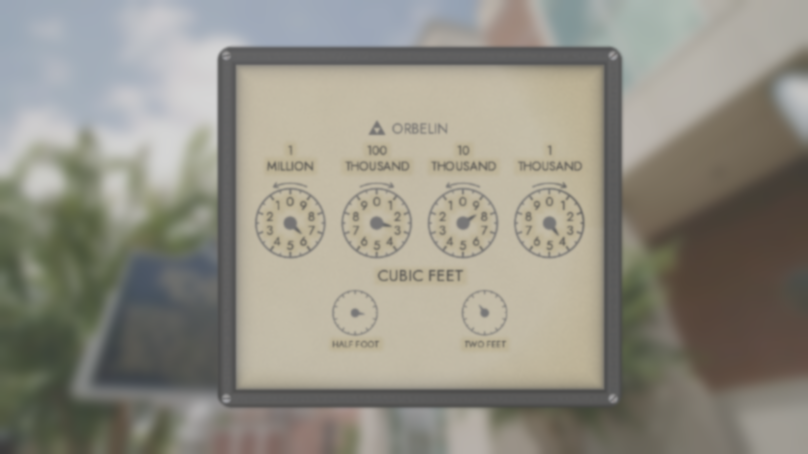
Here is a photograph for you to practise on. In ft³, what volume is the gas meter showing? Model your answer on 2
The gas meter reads 628400
